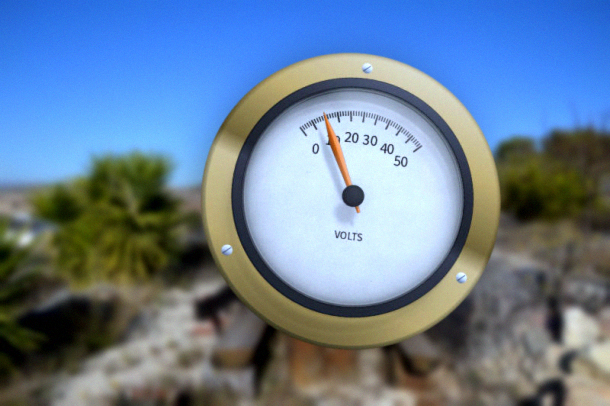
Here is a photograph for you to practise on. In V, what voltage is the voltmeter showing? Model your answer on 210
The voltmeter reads 10
